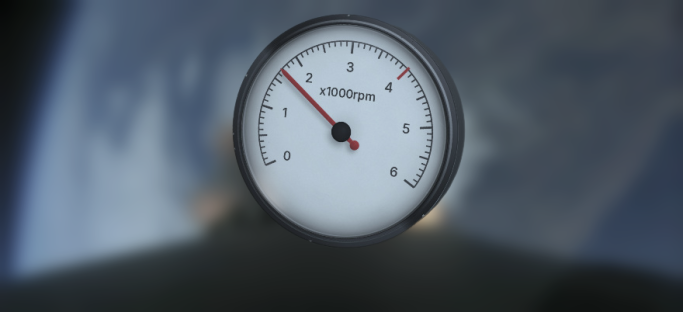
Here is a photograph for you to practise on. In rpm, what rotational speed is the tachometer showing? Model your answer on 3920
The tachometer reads 1700
